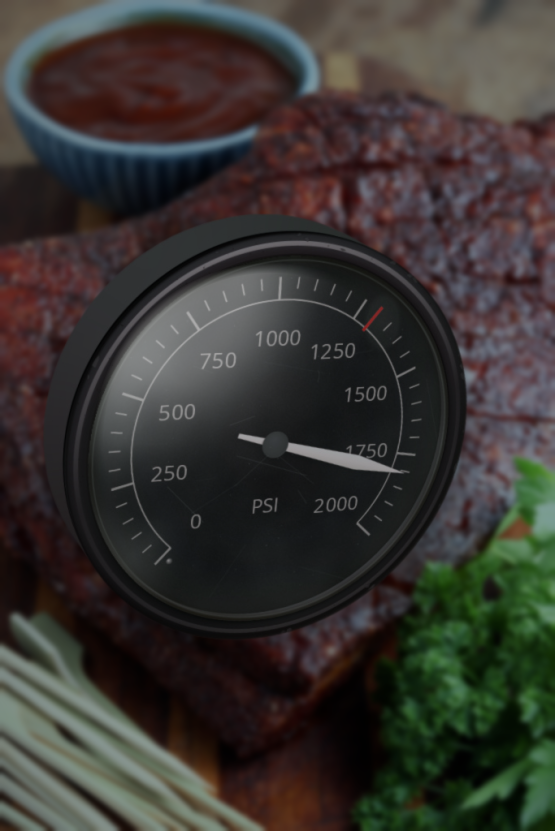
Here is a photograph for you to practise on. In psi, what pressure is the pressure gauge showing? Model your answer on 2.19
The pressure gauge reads 1800
